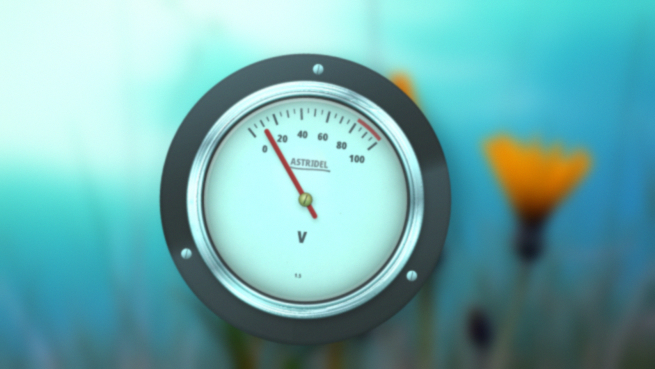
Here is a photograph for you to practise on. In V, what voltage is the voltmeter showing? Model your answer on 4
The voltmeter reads 10
